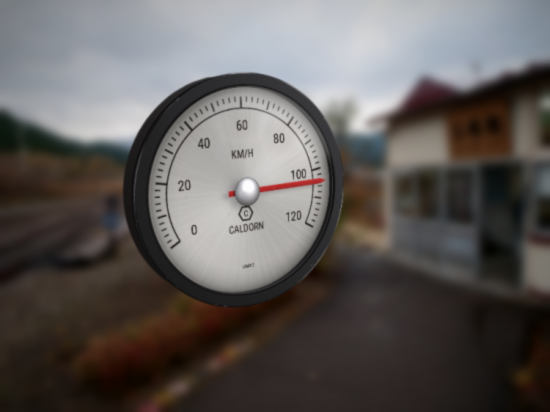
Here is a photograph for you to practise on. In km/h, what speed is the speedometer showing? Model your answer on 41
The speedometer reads 104
